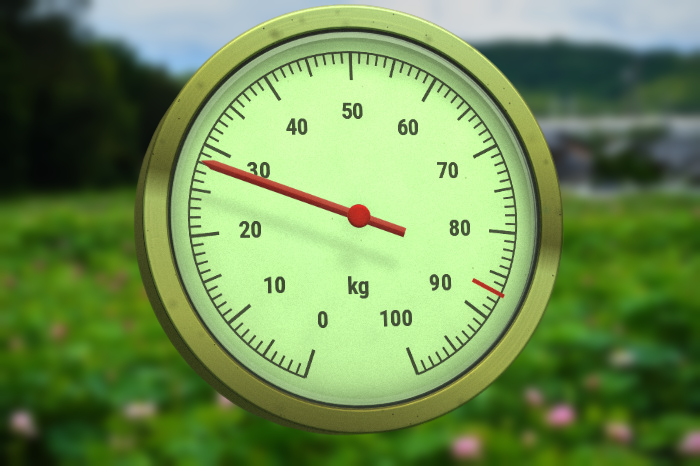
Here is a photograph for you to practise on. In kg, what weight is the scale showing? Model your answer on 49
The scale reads 28
